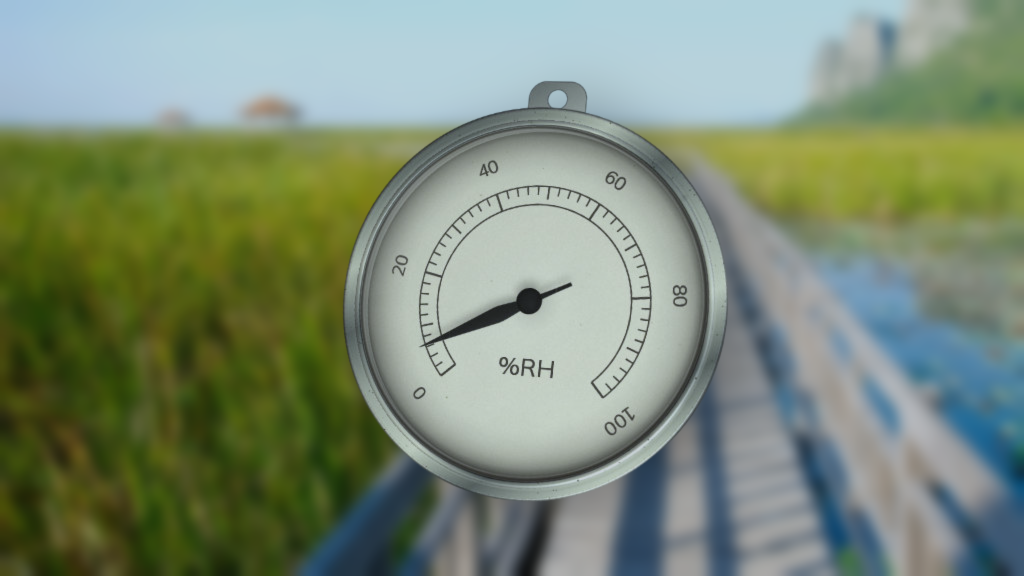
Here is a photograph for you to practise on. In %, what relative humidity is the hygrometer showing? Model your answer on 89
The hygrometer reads 6
